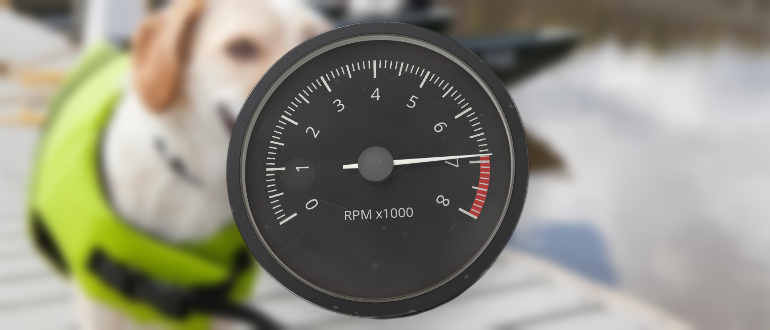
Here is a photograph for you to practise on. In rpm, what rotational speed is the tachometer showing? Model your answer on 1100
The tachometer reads 6900
